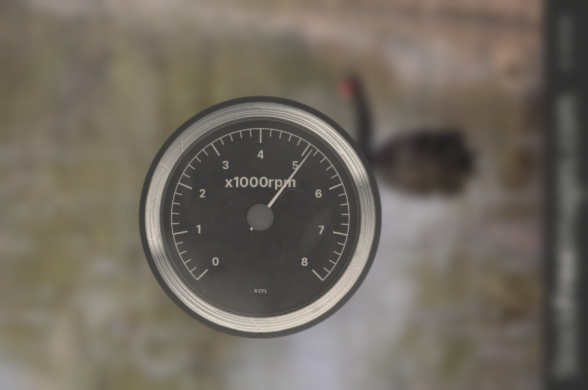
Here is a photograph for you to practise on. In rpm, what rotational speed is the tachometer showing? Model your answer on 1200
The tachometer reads 5100
